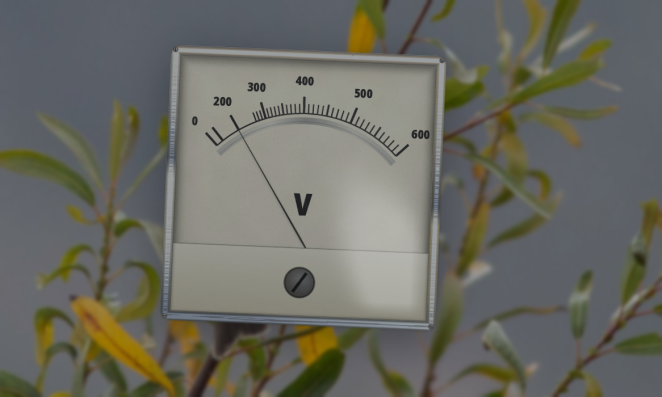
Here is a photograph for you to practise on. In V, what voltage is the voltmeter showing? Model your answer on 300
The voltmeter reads 200
